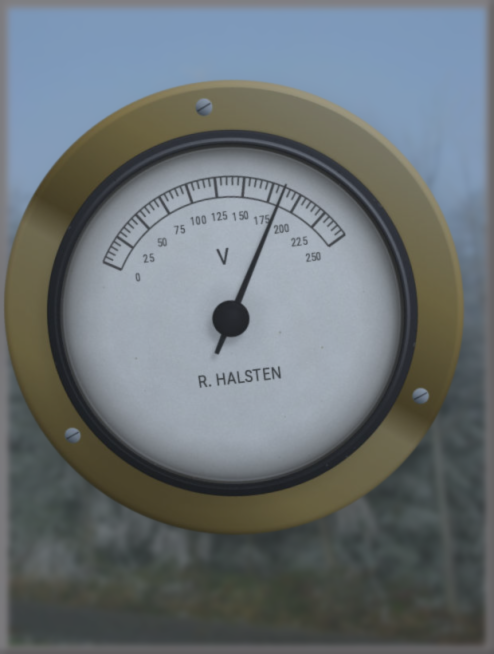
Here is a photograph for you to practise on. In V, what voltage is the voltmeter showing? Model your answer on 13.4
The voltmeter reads 185
